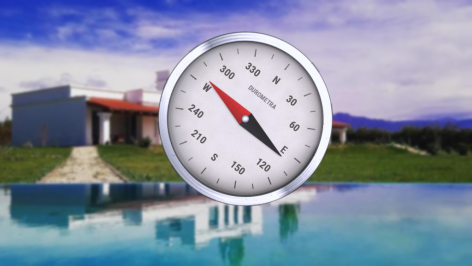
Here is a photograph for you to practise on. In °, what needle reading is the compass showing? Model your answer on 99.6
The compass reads 277.5
